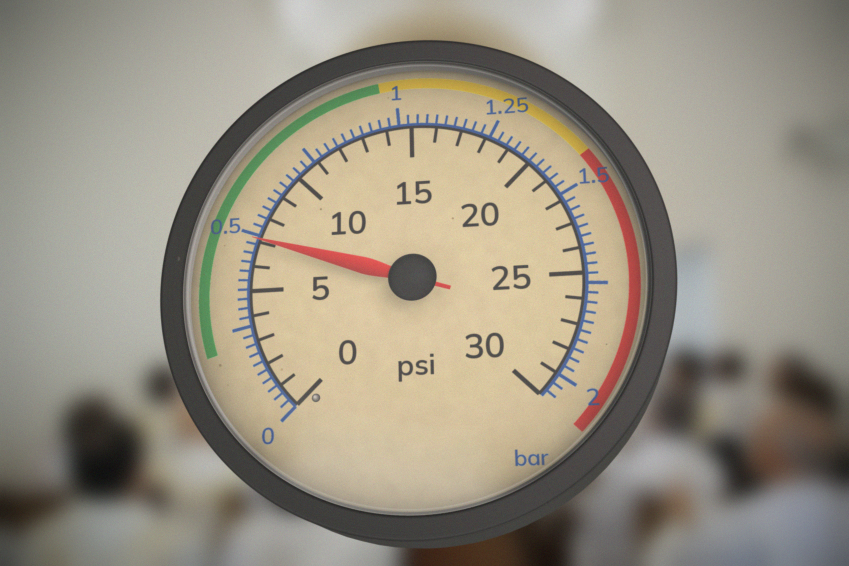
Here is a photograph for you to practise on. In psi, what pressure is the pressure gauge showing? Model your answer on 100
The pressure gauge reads 7
